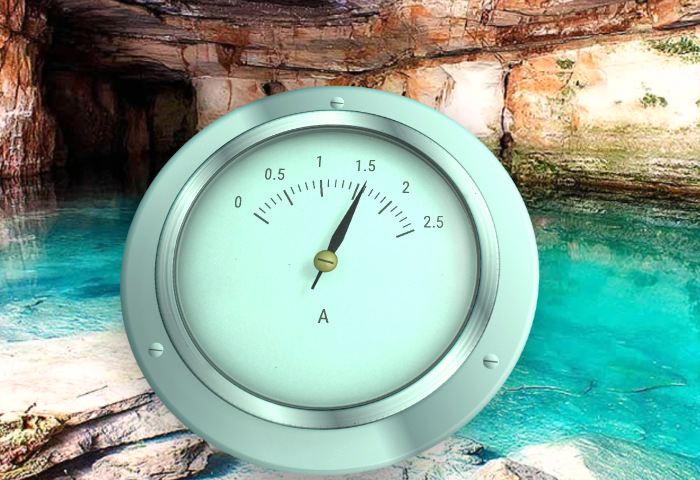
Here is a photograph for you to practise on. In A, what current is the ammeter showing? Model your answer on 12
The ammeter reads 1.6
